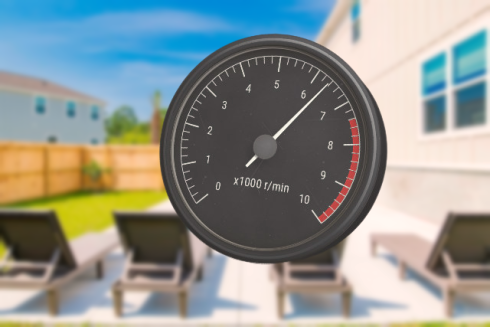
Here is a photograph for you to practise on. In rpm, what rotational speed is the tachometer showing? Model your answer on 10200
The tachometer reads 6400
